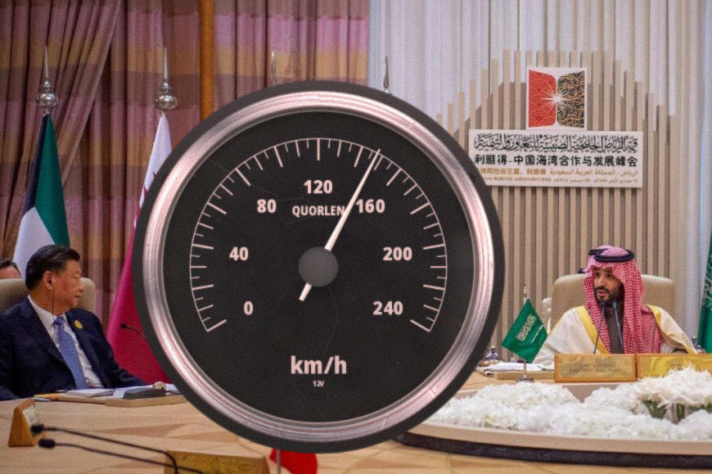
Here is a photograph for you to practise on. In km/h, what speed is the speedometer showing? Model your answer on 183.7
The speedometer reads 147.5
